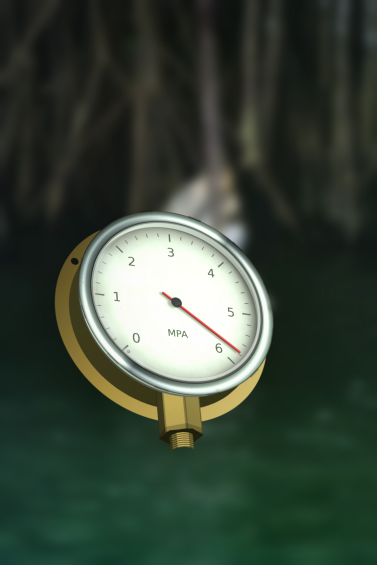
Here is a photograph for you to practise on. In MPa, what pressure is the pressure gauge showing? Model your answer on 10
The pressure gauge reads 5.8
